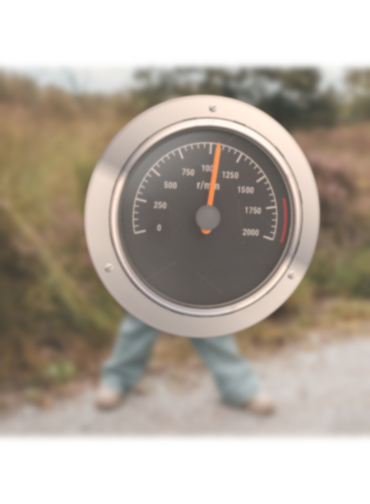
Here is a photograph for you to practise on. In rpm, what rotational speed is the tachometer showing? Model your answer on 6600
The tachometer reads 1050
